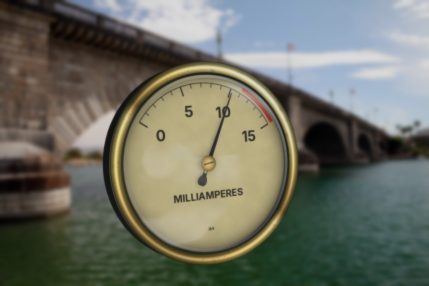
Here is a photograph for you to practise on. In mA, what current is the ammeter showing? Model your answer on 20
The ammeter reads 10
